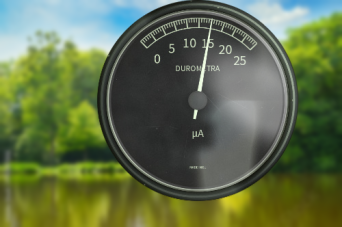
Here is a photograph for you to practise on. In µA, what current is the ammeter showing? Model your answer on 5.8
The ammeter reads 15
